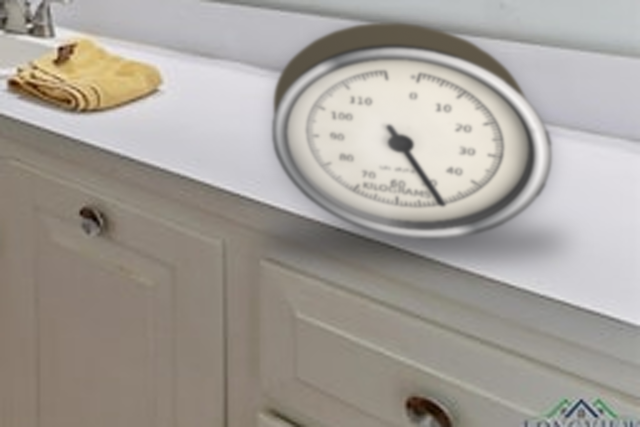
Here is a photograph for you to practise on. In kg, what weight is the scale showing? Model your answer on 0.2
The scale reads 50
